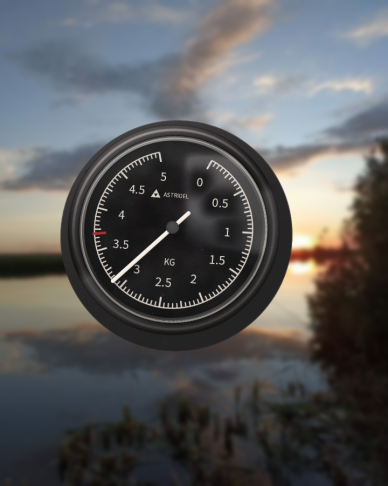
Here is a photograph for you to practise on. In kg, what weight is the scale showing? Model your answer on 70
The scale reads 3.1
